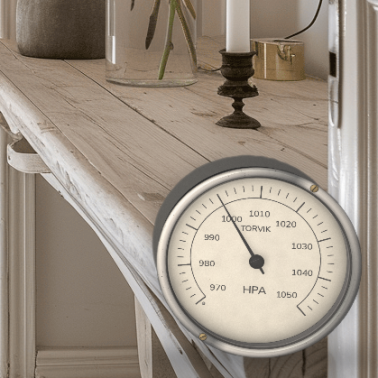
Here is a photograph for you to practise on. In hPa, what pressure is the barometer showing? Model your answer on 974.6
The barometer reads 1000
